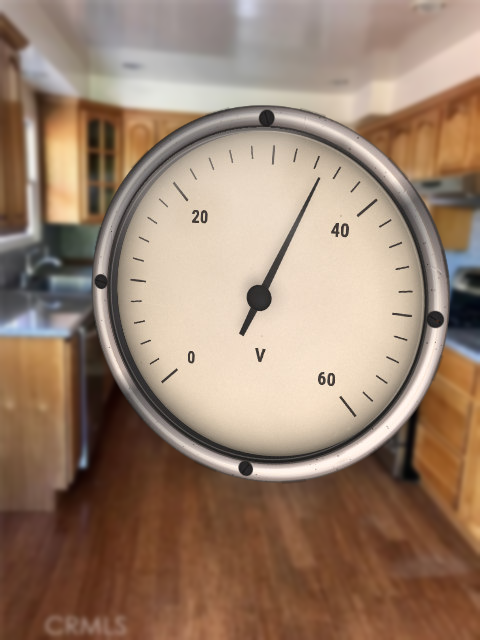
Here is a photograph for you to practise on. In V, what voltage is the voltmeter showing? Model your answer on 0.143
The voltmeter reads 35
